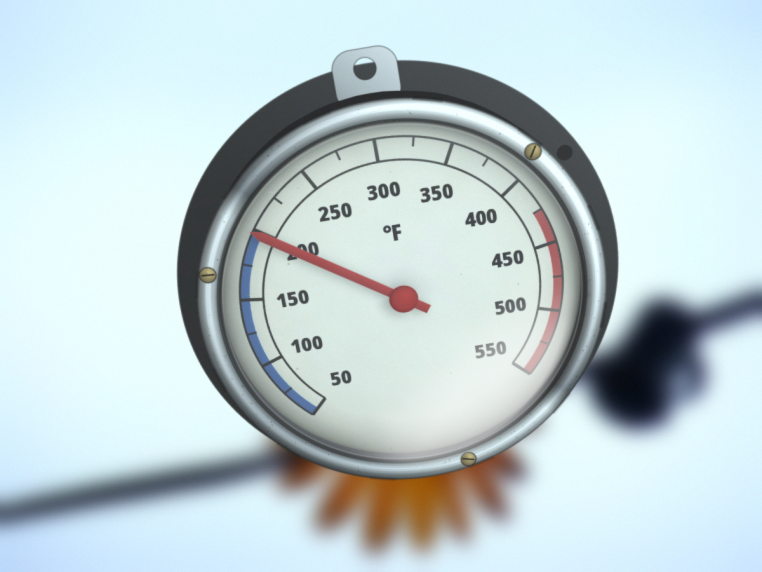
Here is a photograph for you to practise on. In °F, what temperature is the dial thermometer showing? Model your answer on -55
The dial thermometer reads 200
